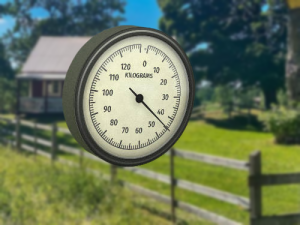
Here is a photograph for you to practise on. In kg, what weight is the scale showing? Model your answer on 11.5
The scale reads 45
